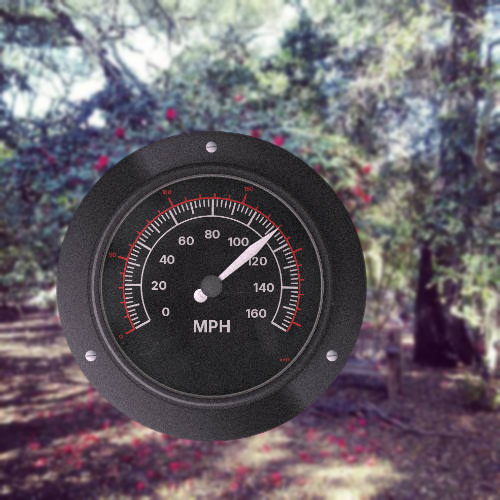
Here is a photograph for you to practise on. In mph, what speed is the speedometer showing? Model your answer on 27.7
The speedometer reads 112
